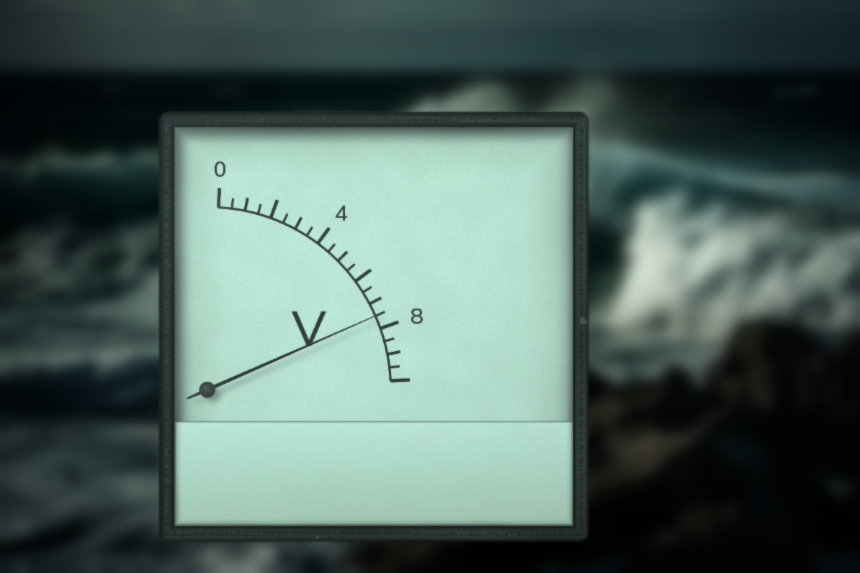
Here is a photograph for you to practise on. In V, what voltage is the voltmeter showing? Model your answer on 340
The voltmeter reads 7.5
